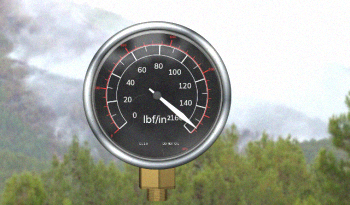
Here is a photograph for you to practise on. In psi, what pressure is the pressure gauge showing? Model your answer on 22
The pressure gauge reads 155
